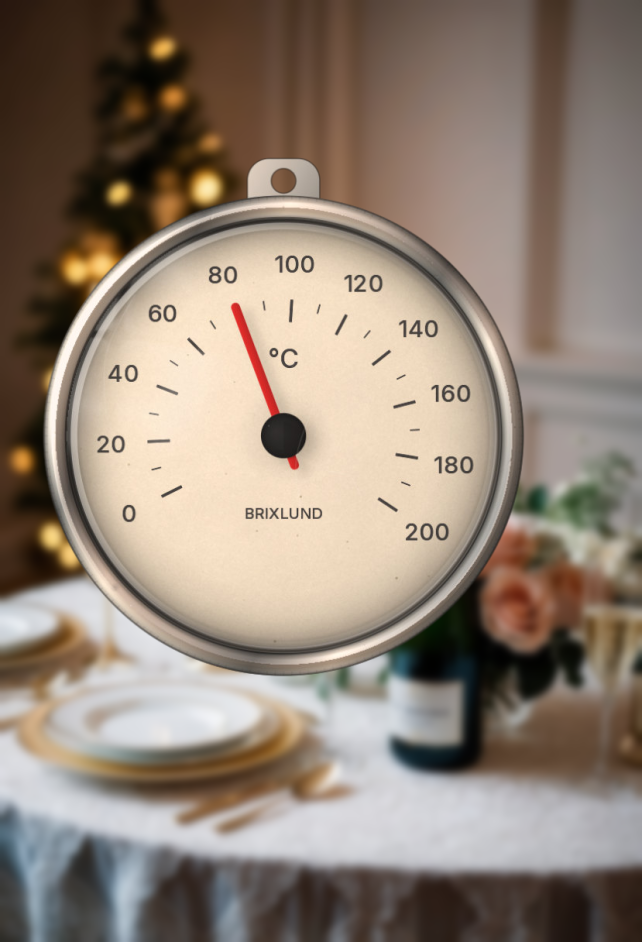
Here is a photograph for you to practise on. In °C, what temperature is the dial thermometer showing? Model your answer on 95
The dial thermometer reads 80
